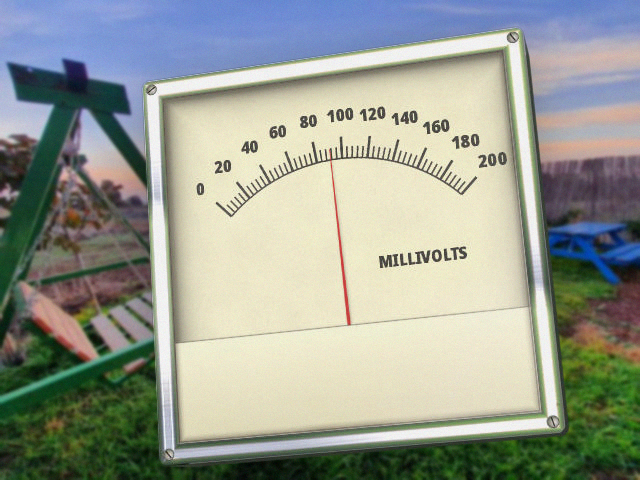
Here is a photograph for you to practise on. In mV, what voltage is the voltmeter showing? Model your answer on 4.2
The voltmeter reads 92
